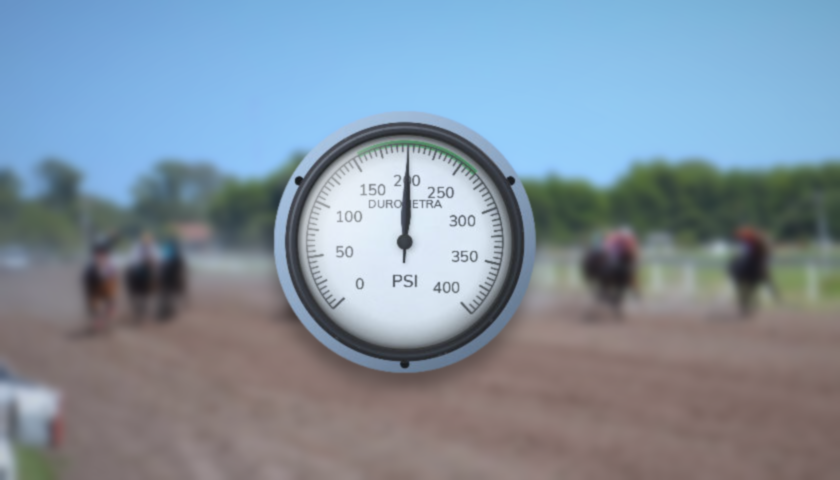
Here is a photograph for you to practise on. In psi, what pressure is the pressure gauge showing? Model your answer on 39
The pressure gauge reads 200
